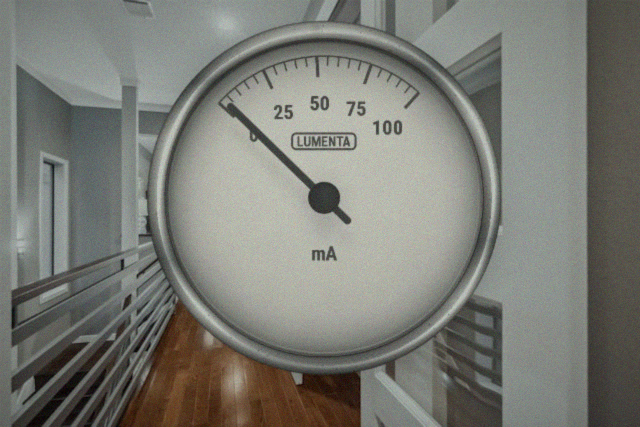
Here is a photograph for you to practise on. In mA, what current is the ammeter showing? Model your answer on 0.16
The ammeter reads 2.5
